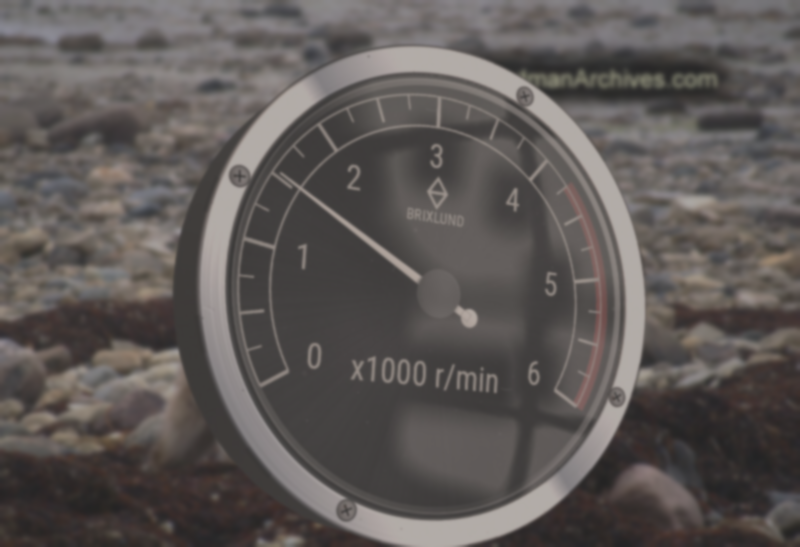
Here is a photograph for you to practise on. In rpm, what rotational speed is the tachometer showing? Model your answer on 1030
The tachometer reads 1500
